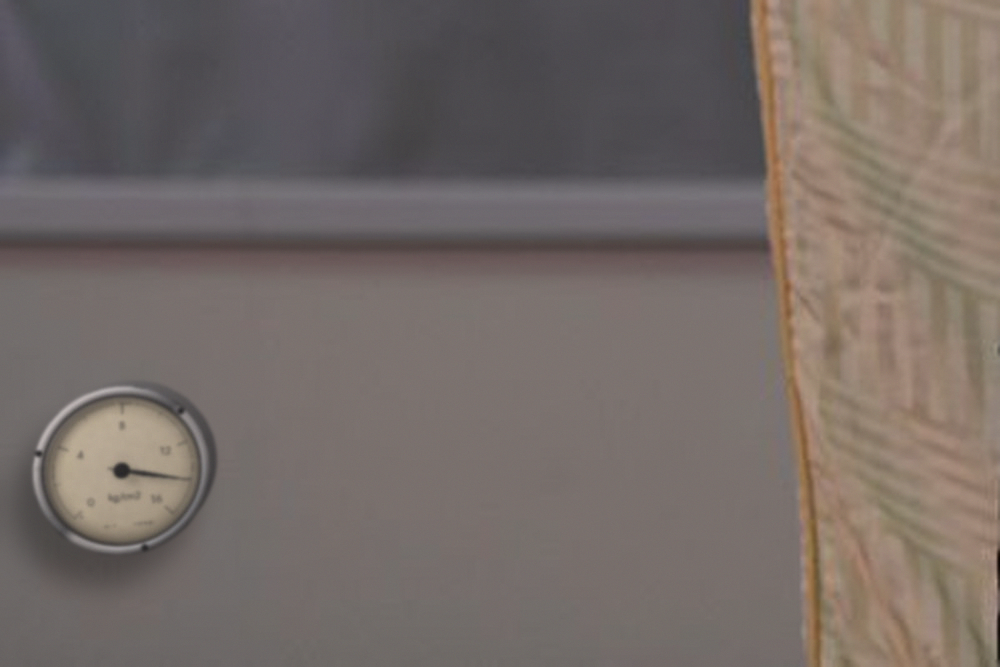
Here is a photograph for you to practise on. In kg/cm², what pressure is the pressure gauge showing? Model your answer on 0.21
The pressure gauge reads 14
